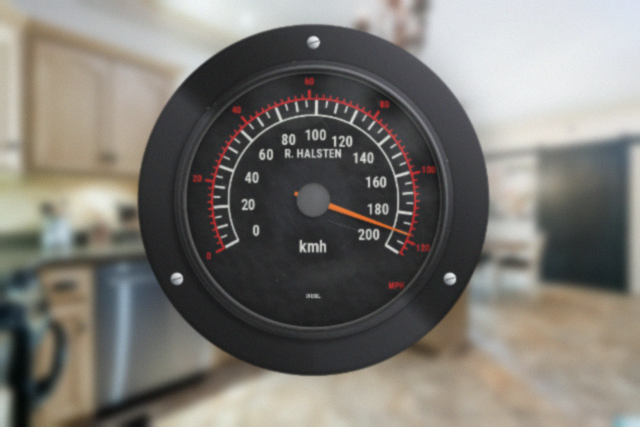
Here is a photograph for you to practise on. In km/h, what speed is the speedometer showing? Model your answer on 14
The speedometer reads 190
